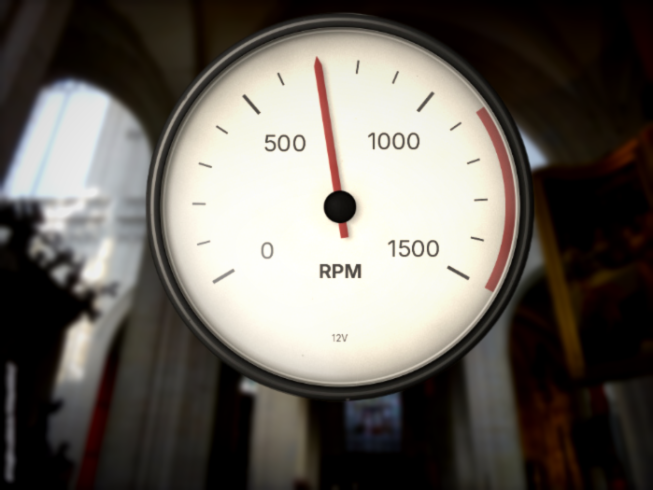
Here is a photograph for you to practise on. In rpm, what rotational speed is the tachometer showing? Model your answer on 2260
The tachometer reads 700
